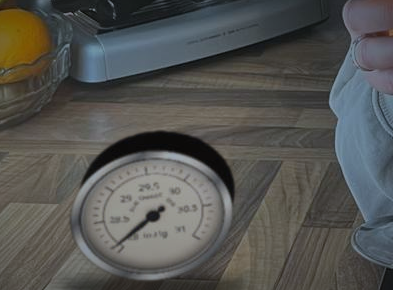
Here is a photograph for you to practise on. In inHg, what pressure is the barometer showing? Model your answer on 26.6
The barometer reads 28.1
